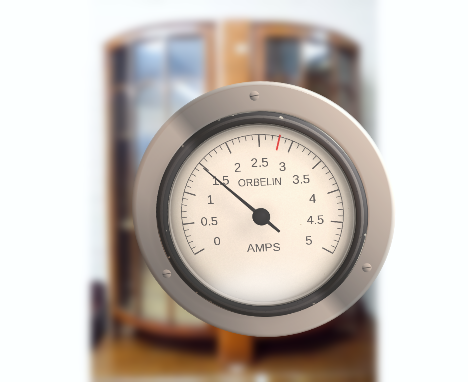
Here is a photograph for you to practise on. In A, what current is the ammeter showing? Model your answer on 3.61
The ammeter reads 1.5
